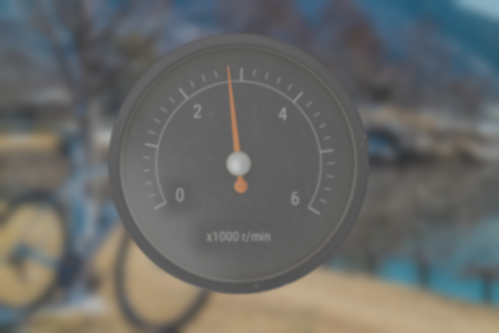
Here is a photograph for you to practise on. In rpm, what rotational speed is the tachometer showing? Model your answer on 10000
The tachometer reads 2800
